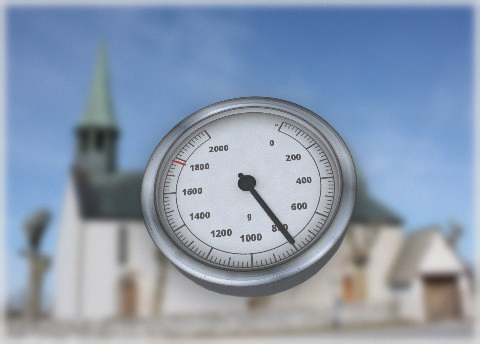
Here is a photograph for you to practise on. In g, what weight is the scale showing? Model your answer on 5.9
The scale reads 800
